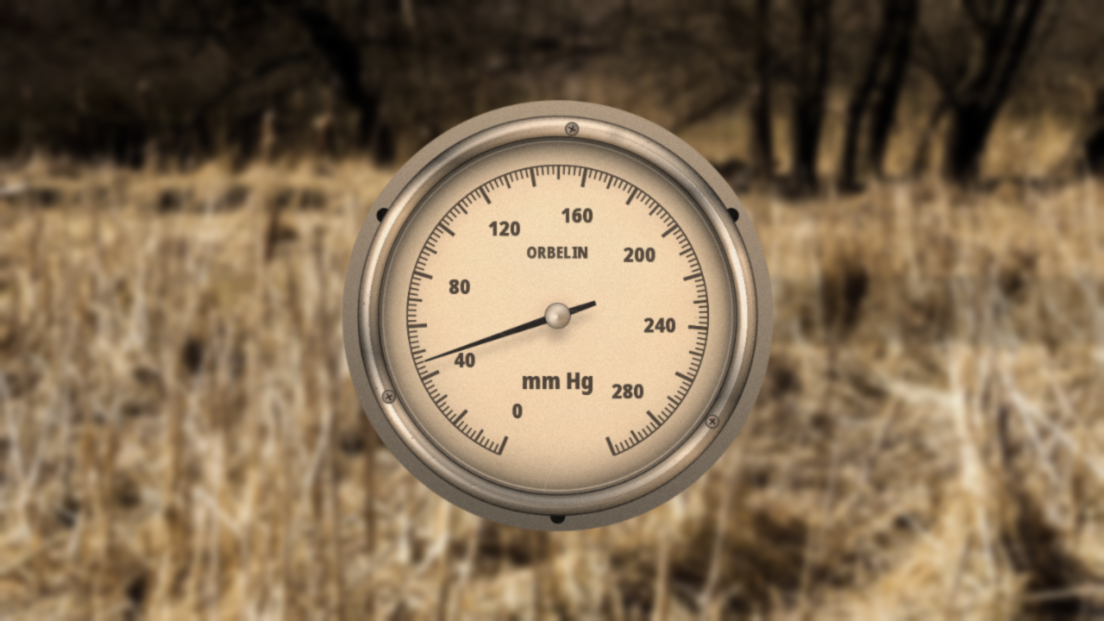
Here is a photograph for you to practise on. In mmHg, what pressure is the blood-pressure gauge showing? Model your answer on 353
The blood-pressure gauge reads 46
